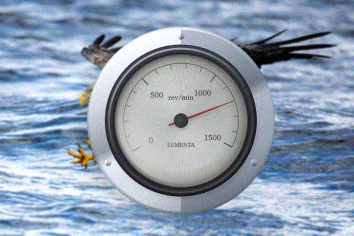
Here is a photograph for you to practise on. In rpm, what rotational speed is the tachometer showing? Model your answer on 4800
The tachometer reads 1200
